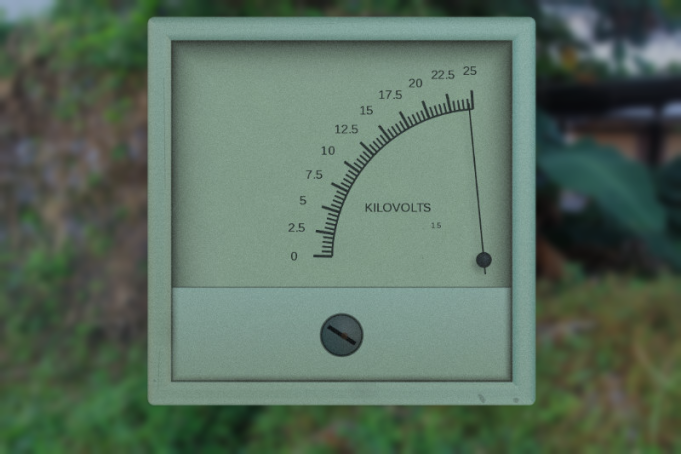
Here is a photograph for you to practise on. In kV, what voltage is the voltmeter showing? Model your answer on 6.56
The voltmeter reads 24.5
